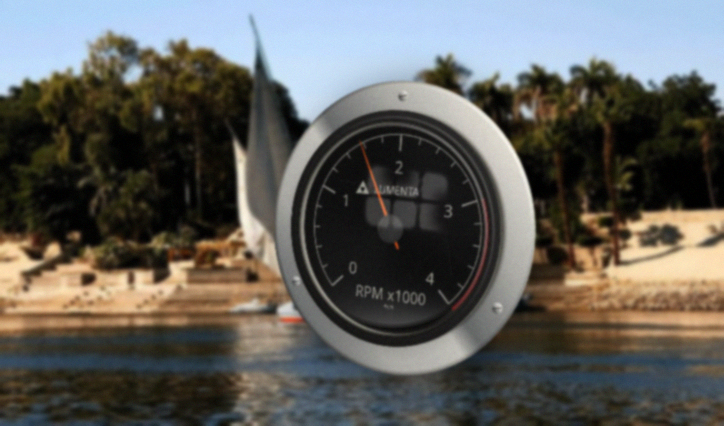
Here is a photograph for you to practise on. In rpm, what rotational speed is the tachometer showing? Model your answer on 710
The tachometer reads 1600
